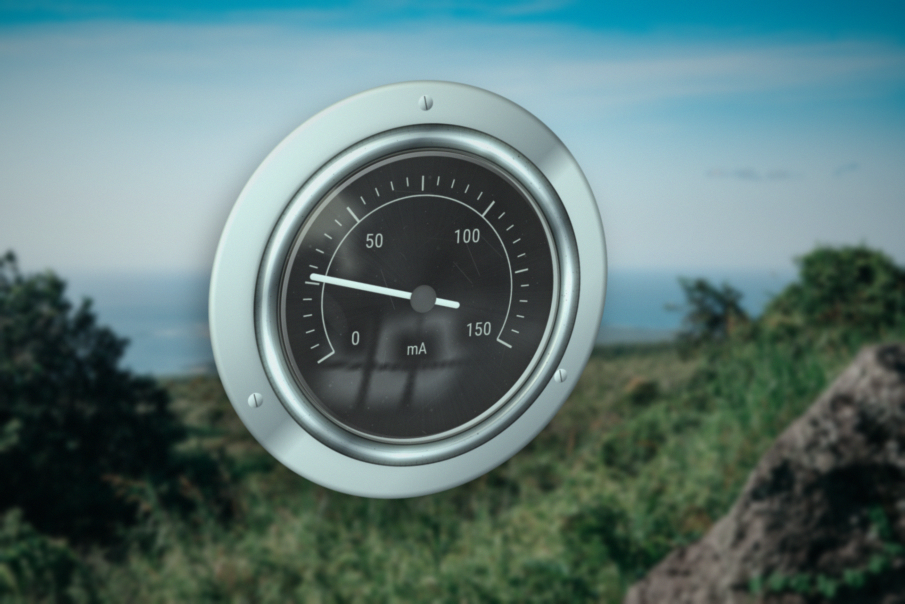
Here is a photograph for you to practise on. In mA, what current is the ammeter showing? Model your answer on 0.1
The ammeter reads 27.5
